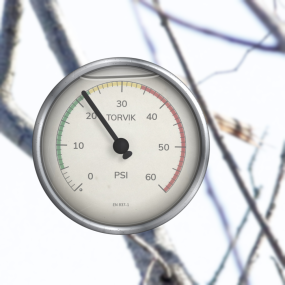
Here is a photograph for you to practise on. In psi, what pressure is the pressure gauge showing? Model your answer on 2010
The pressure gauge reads 22
